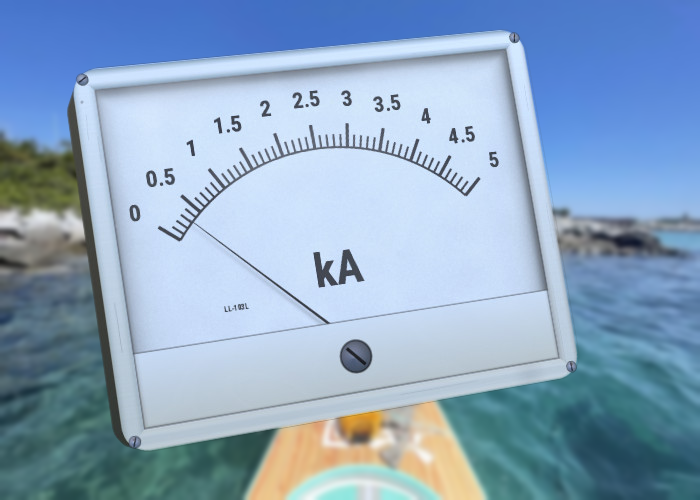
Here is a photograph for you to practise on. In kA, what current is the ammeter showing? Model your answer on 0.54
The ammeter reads 0.3
